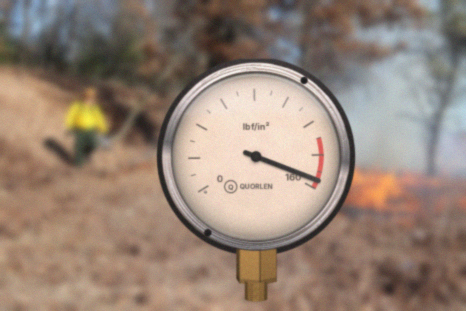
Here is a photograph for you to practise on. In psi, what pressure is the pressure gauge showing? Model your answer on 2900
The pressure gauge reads 155
